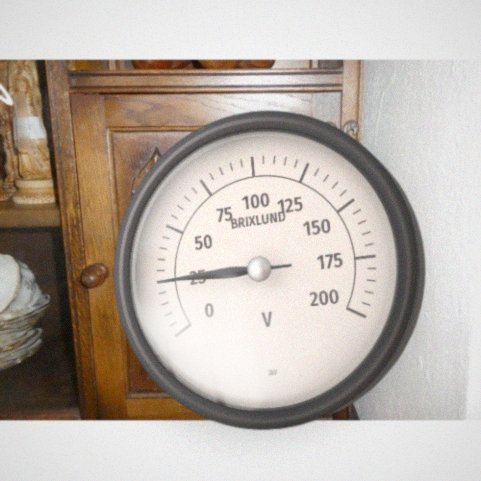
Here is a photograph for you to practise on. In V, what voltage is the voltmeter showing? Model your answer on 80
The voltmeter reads 25
